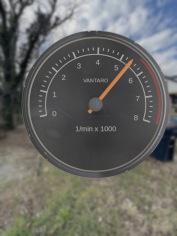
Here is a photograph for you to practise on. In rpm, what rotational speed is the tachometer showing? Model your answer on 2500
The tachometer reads 5400
